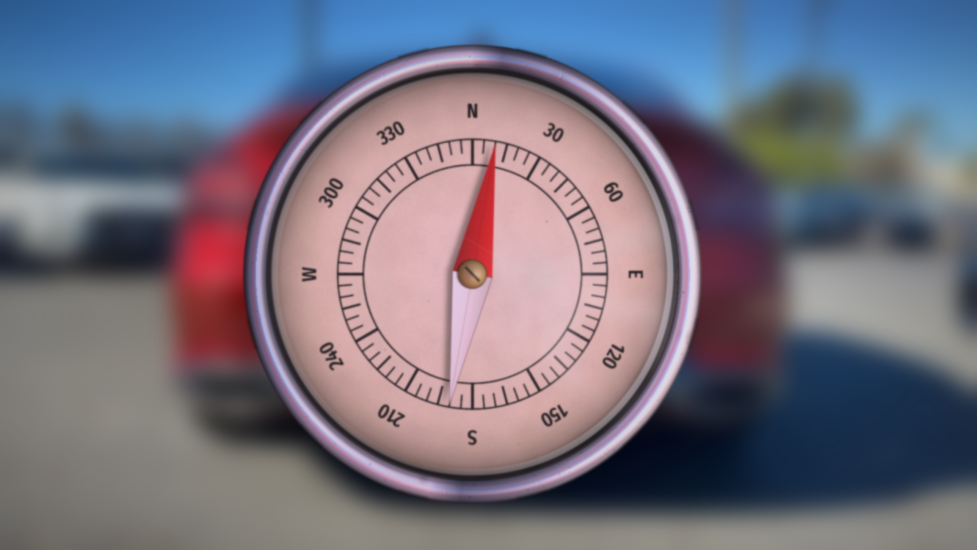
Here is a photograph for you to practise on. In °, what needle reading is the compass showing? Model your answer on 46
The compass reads 10
